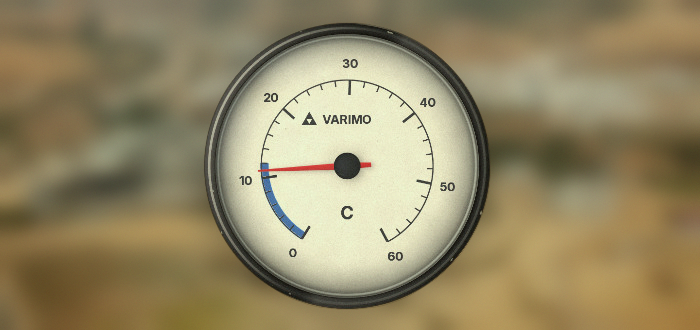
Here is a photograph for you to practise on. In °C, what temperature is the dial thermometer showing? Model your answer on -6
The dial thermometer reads 11
